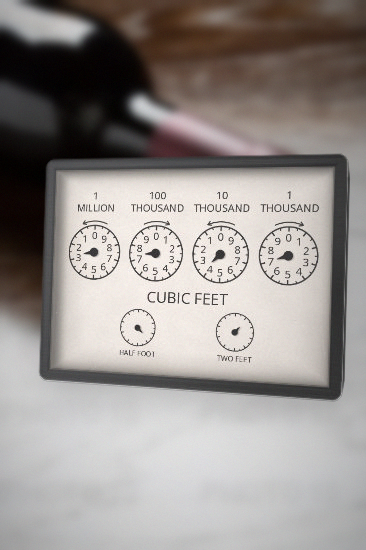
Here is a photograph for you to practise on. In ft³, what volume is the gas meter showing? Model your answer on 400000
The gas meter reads 273700
